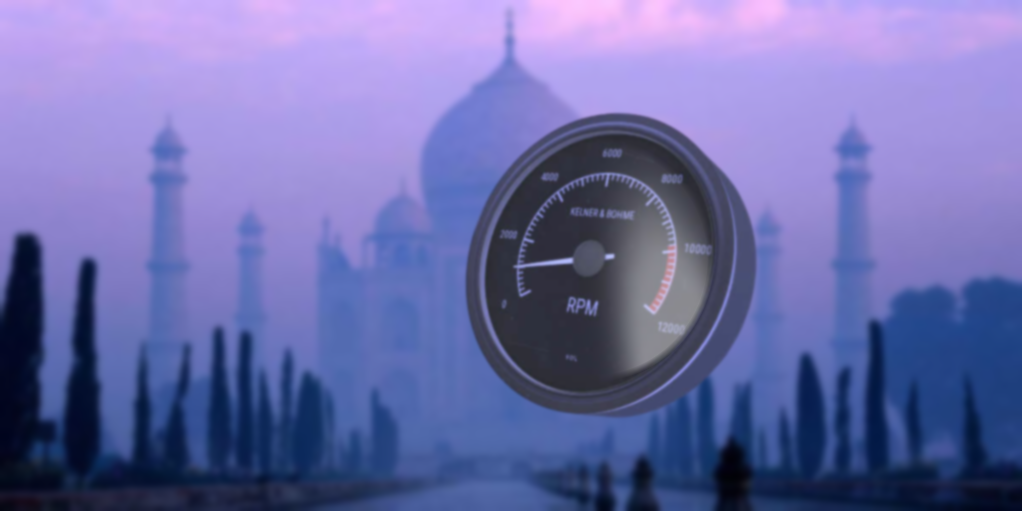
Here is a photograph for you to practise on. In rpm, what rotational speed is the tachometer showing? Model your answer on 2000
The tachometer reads 1000
